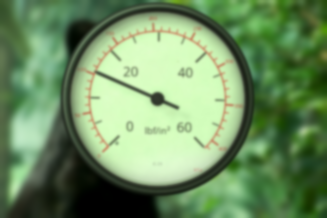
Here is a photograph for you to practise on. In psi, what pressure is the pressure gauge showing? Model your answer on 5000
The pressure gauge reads 15
